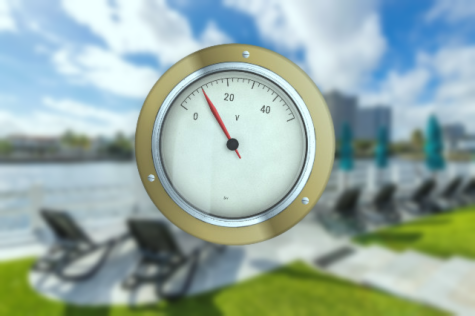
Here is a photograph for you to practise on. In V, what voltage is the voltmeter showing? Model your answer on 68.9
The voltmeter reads 10
